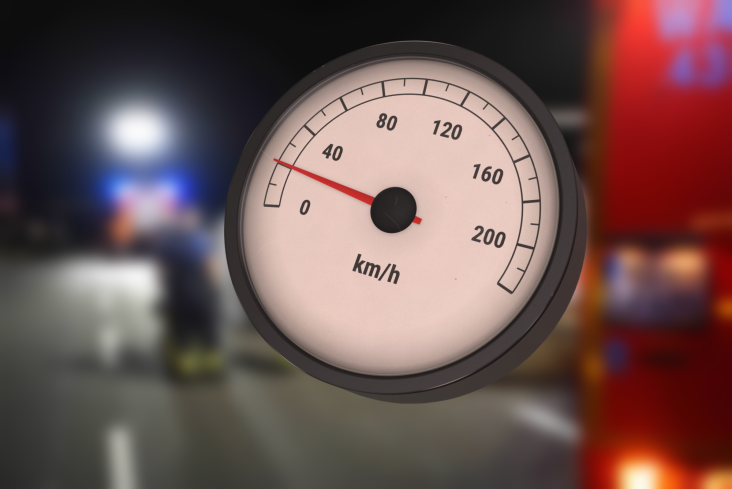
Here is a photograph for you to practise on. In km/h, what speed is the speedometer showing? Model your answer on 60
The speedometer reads 20
